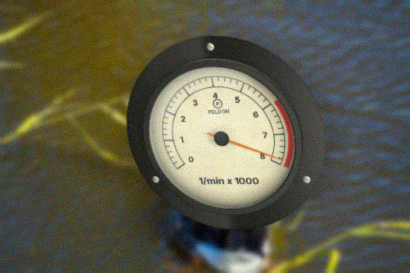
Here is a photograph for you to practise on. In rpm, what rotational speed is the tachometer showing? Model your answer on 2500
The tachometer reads 7800
